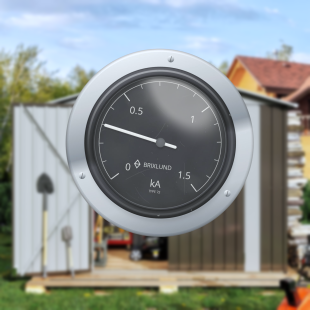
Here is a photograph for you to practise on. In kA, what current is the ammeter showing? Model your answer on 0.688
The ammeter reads 0.3
